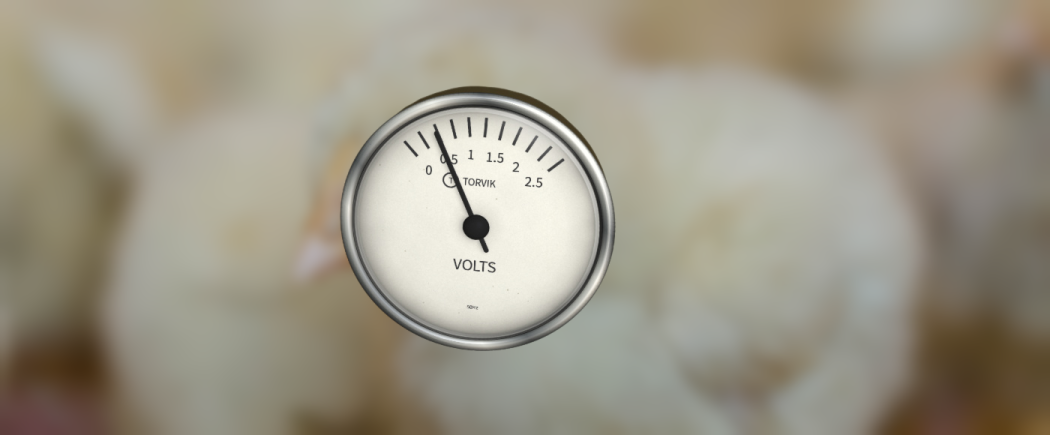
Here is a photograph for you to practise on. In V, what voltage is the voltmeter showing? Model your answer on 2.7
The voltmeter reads 0.5
